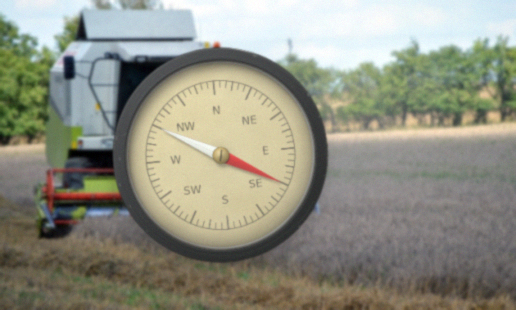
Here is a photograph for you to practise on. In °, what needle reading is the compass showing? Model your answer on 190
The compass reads 120
